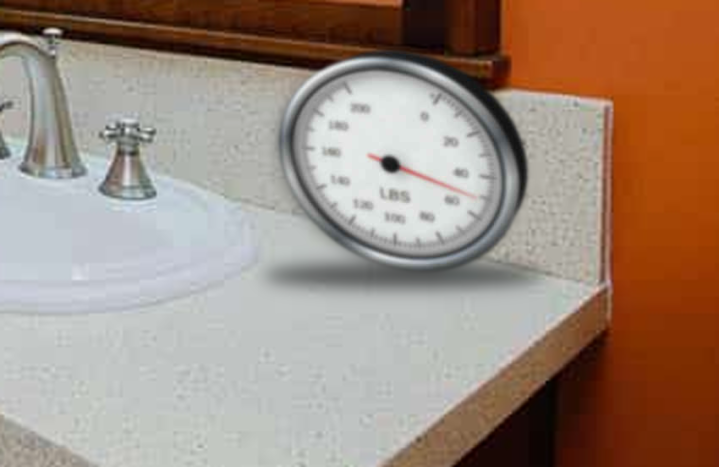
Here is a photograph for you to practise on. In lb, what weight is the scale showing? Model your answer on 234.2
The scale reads 50
